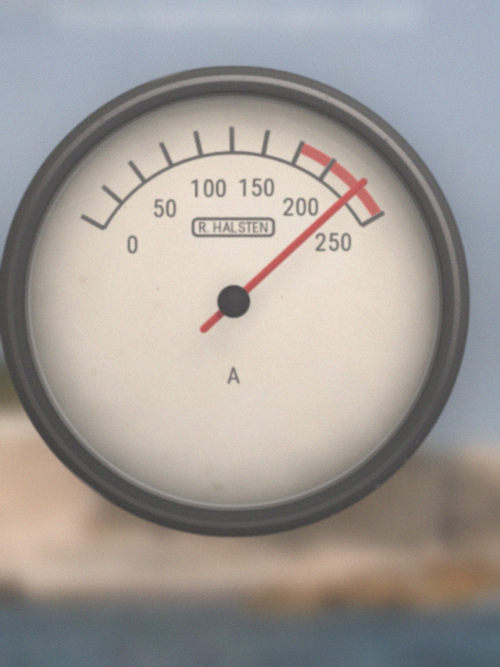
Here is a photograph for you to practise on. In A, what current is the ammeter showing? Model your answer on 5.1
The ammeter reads 225
